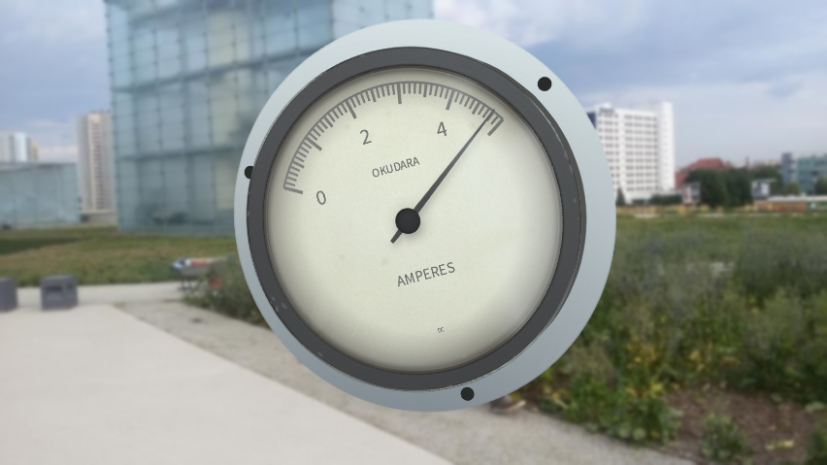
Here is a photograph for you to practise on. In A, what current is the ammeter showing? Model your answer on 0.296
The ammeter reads 4.8
